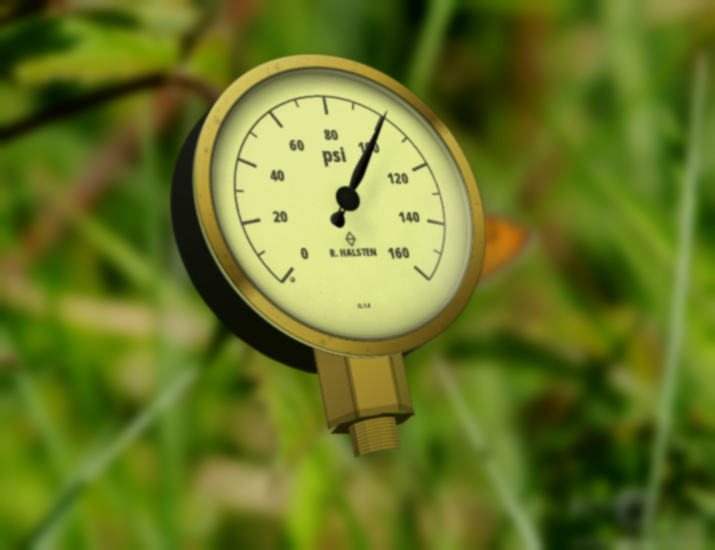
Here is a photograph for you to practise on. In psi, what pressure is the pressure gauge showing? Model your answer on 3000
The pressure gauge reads 100
